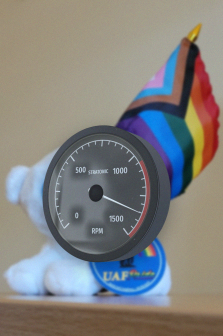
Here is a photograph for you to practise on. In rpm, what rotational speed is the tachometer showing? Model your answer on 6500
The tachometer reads 1350
